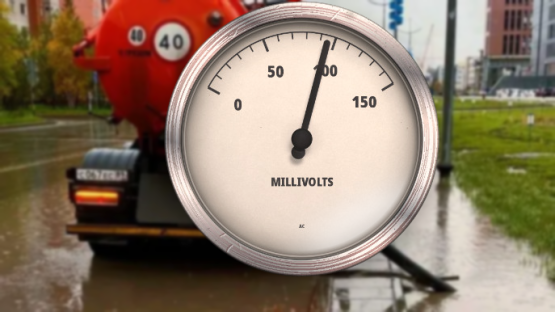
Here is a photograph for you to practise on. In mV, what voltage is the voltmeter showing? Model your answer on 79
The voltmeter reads 95
